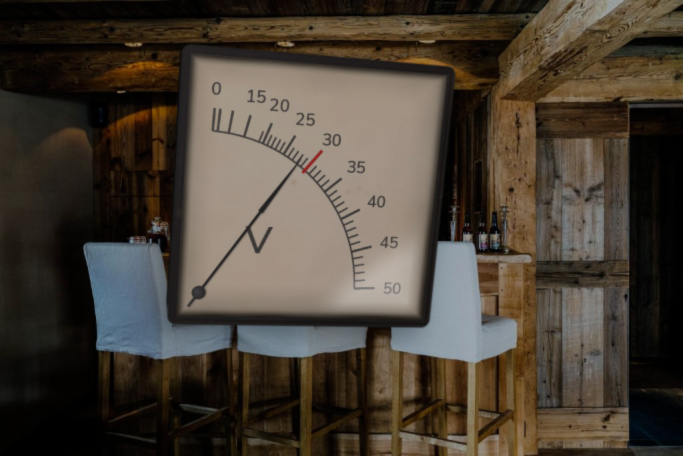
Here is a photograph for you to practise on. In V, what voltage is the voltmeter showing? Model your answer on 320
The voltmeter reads 28
